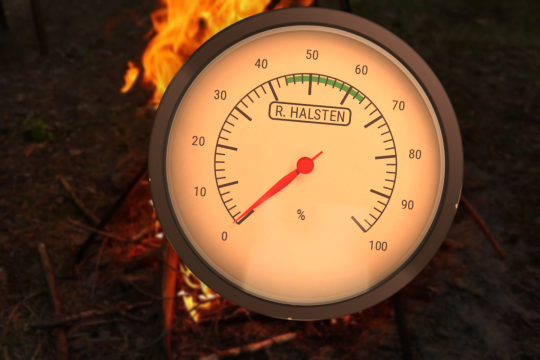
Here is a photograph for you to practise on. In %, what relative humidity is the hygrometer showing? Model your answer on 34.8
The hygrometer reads 1
